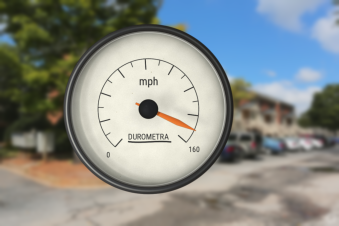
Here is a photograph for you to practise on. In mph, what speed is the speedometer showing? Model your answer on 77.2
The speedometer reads 150
